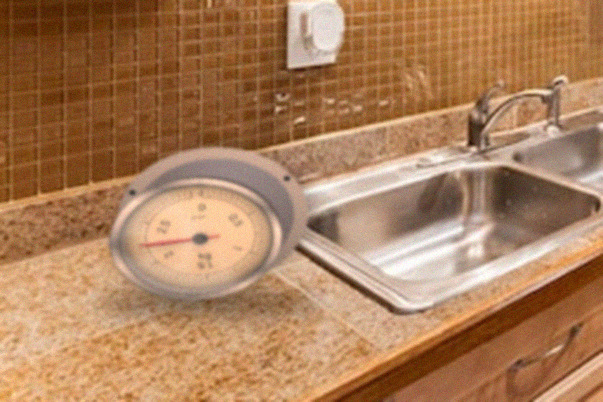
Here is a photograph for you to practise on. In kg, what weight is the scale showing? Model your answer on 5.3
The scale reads 2.25
